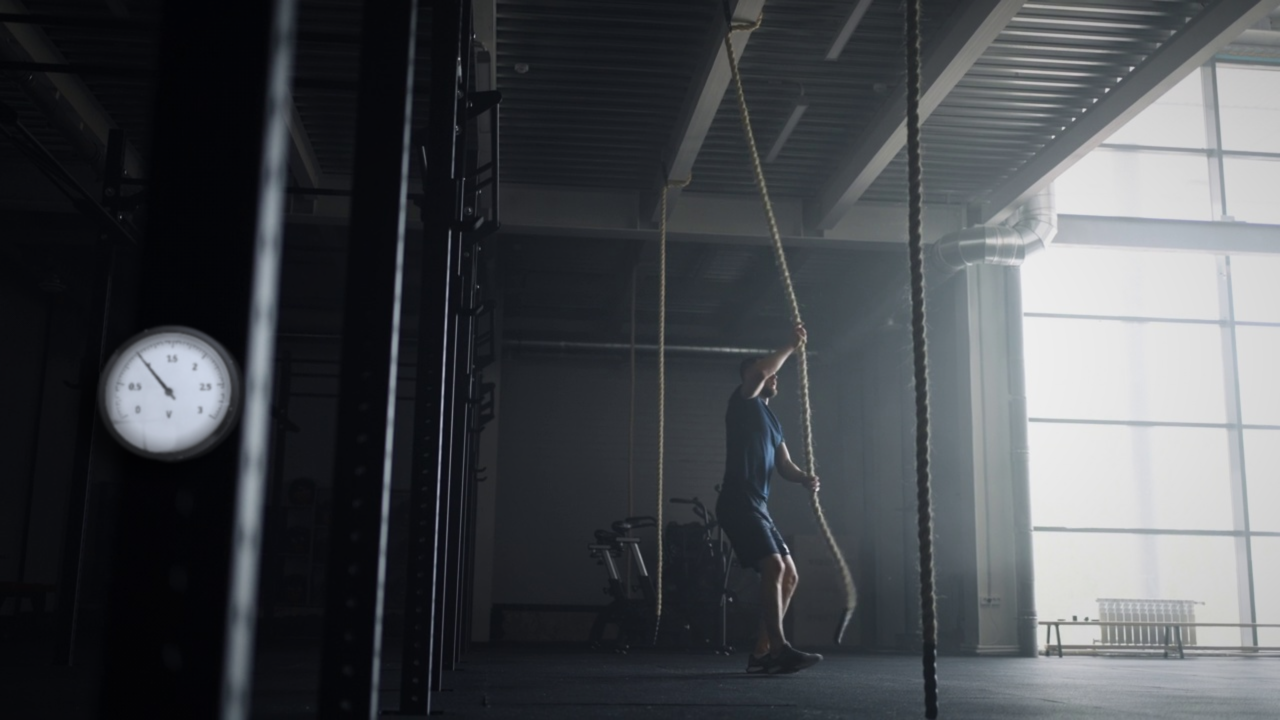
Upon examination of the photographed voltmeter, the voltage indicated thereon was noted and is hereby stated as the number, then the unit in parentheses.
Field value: 1 (V)
